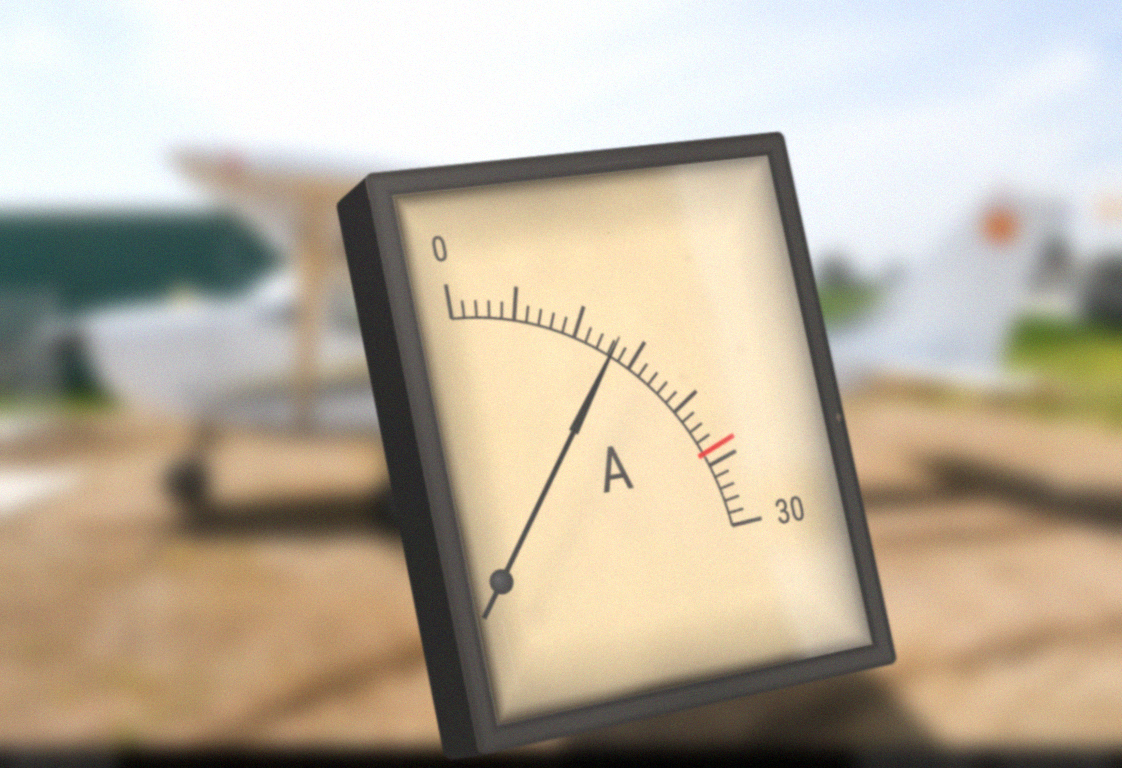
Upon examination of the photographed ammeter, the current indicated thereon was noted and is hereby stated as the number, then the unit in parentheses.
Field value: 13 (A)
